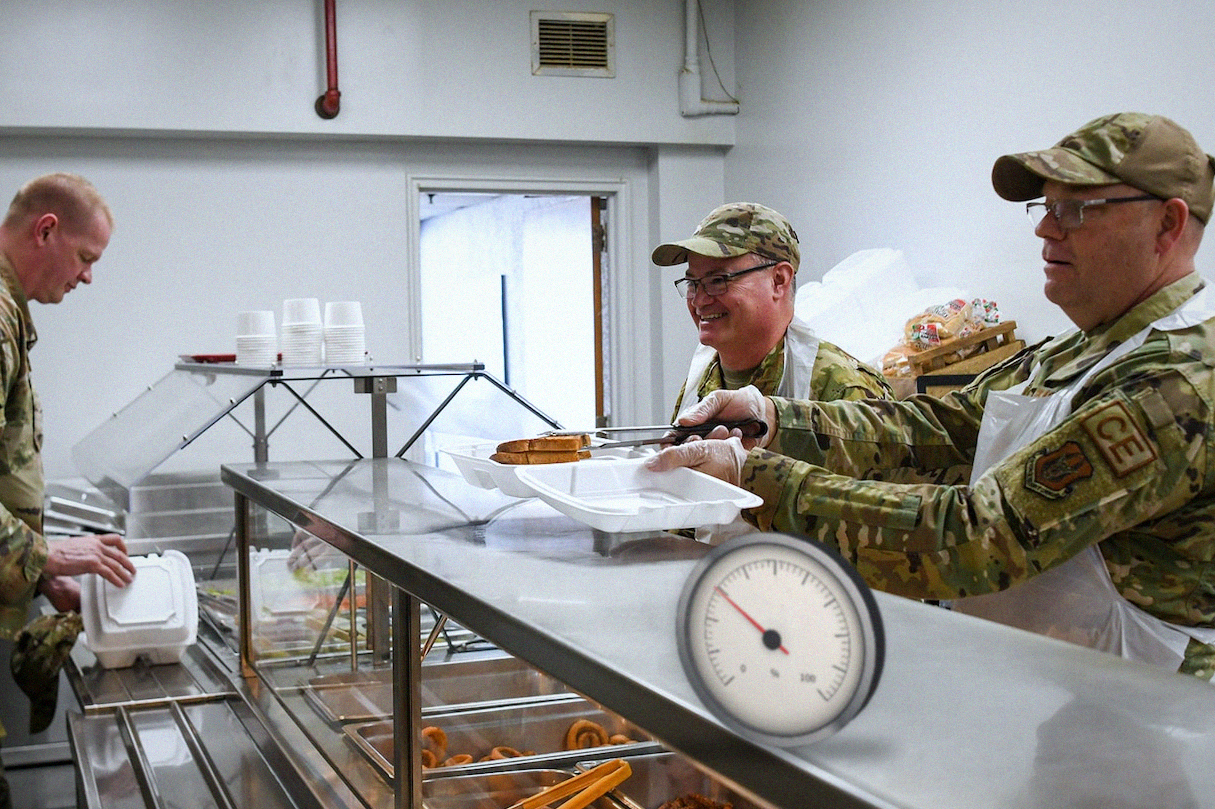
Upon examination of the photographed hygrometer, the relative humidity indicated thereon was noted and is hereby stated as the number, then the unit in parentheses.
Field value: 30 (%)
